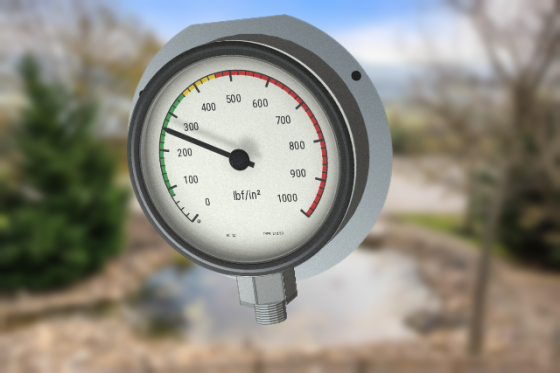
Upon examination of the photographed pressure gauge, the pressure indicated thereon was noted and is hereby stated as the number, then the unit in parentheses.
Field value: 260 (psi)
